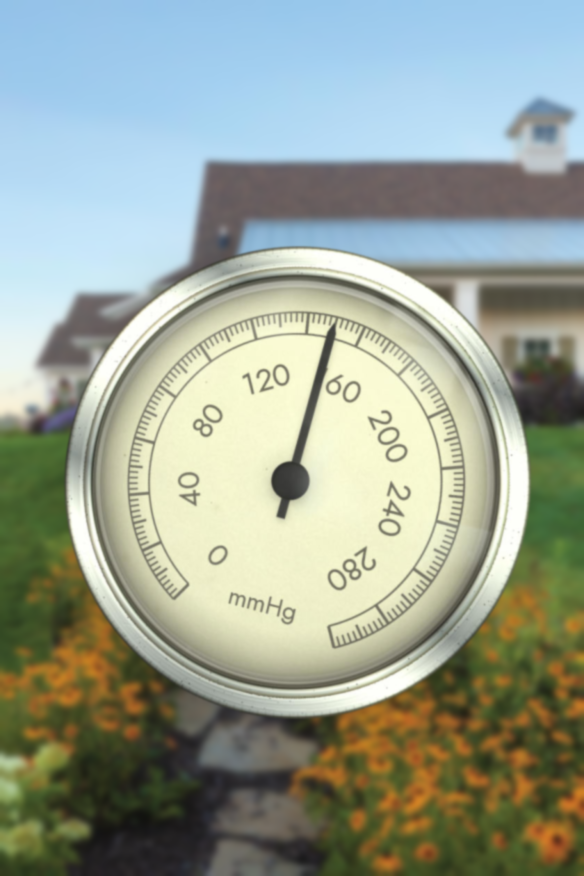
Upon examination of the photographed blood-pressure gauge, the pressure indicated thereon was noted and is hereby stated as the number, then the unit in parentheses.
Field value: 150 (mmHg)
